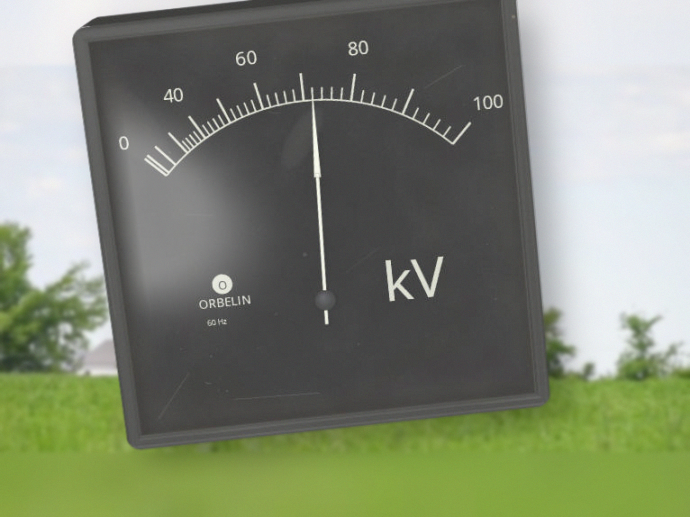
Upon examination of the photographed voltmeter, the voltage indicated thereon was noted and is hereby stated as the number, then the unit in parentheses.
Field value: 72 (kV)
